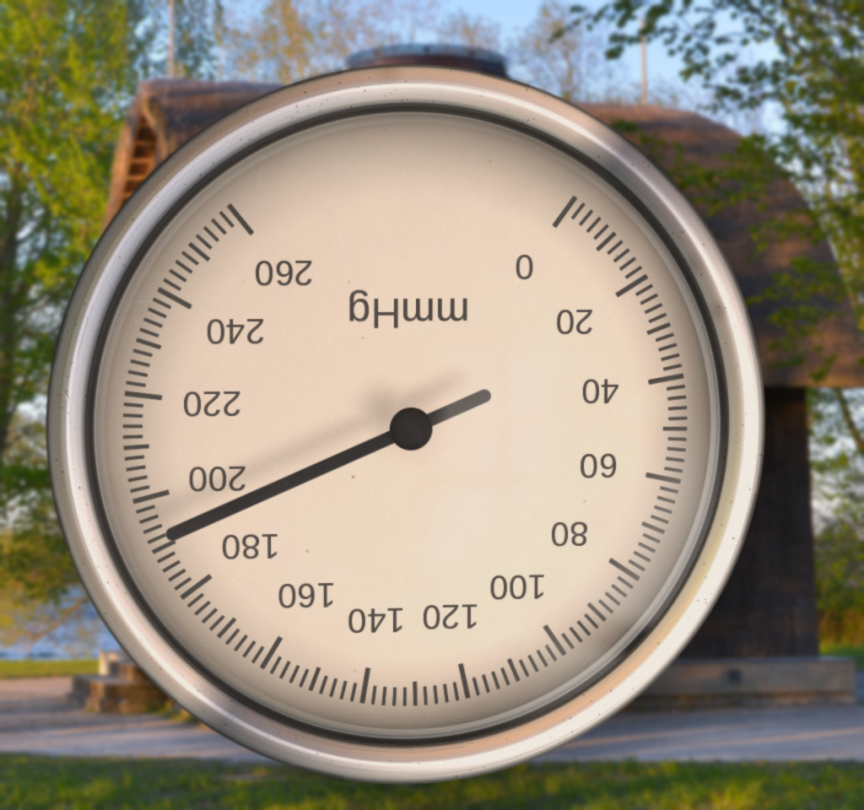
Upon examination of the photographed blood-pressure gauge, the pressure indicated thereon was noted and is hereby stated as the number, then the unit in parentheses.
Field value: 192 (mmHg)
